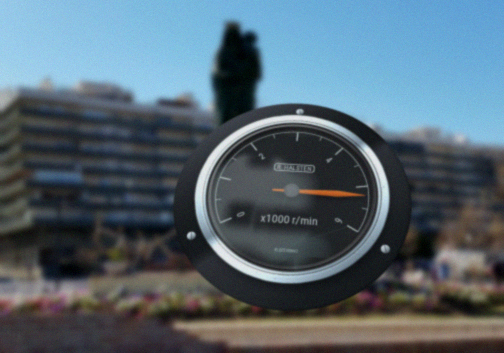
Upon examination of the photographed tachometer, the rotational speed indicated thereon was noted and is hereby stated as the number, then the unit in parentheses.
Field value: 5250 (rpm)
